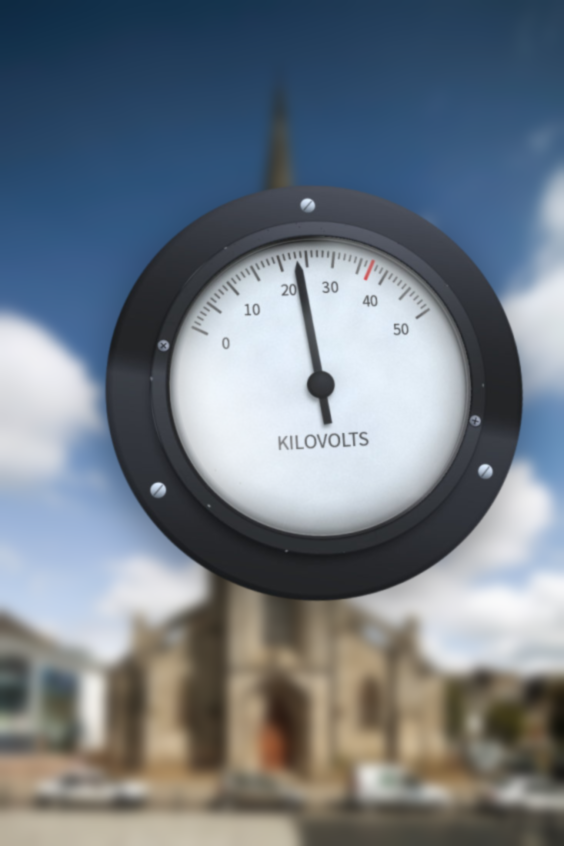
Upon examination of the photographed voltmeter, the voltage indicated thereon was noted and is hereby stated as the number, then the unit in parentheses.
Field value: 23 (kV)
